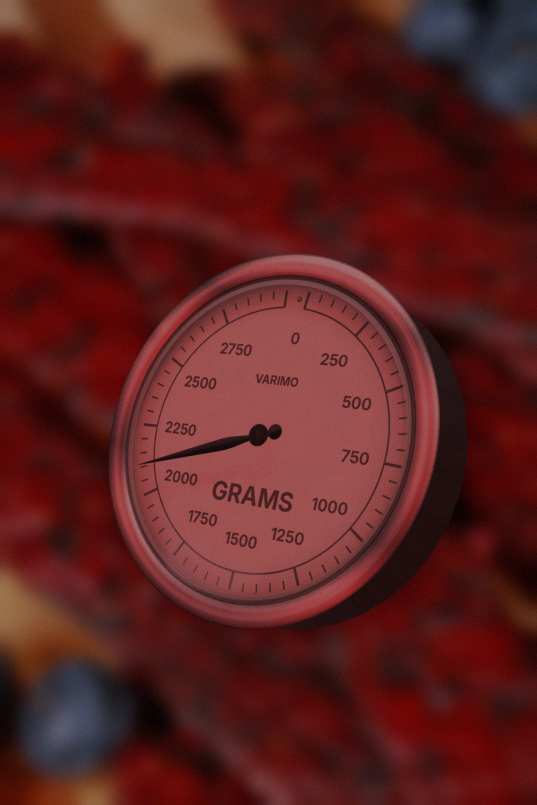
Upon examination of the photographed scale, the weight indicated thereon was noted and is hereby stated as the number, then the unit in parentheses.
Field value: 2100 (g)
